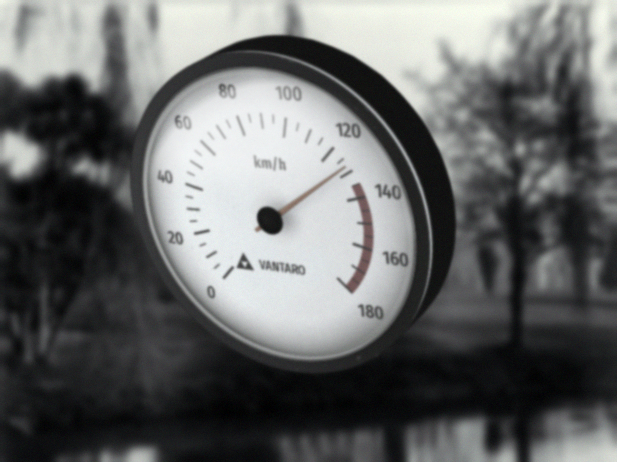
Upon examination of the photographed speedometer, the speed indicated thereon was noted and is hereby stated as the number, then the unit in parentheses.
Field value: 127.5 (km/h)
